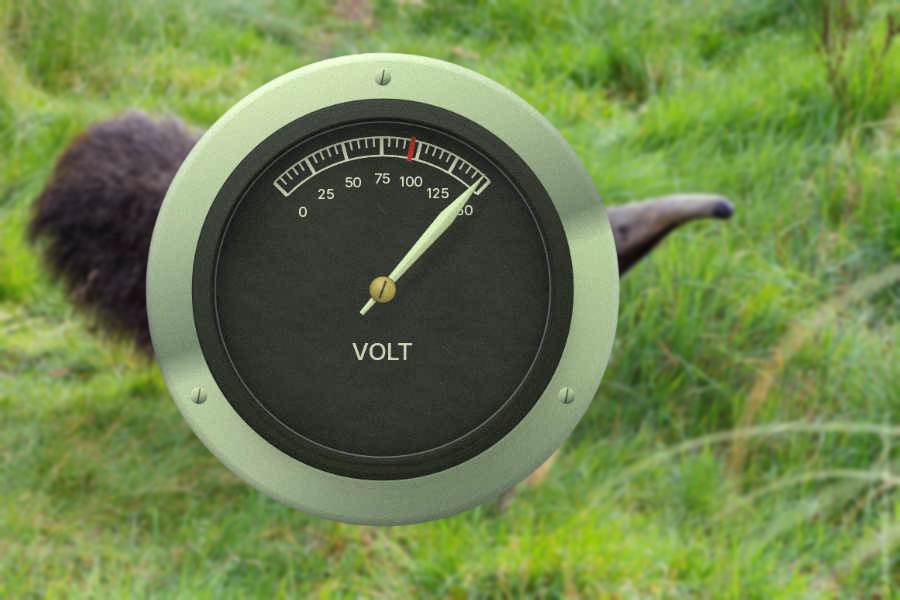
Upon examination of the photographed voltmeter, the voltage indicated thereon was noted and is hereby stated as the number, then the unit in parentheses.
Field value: 145 (V)
